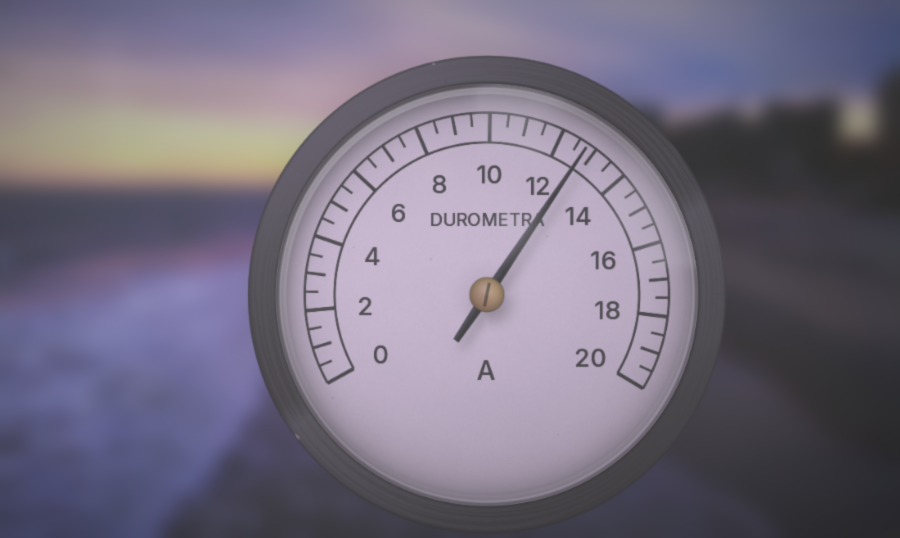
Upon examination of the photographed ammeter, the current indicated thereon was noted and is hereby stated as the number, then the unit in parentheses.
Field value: 12.75 (A)
